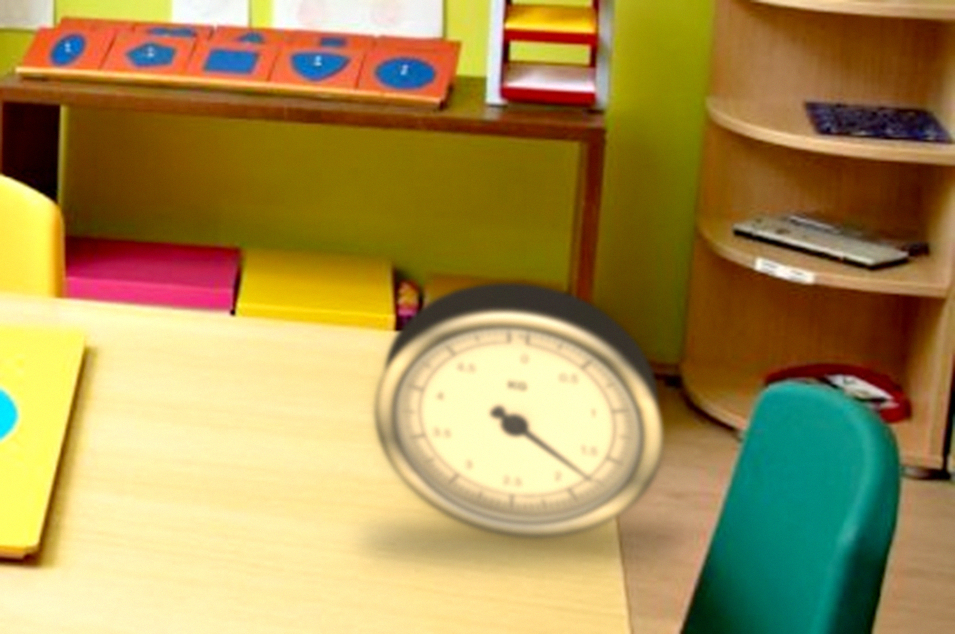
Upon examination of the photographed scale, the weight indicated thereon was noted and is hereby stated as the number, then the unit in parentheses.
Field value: 1.75 (kg)
